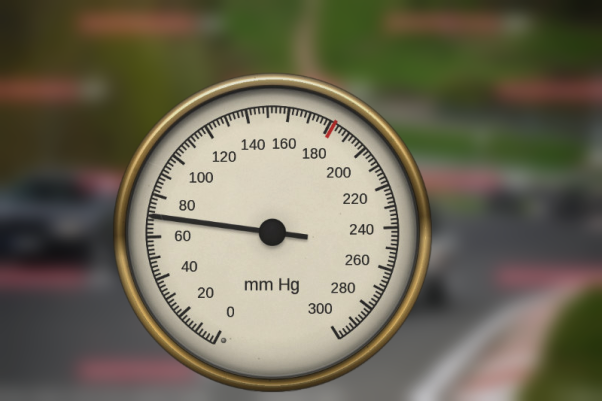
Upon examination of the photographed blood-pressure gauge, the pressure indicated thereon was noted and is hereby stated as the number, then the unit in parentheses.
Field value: 70 (mmHg)
